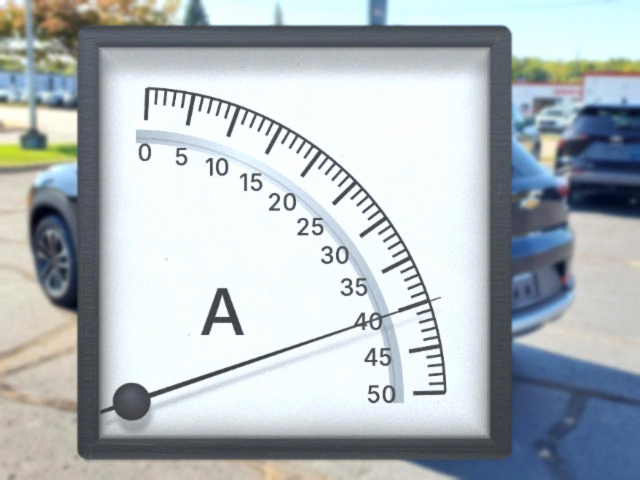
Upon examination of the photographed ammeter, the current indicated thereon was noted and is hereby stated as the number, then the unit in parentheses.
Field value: 40 (A)
